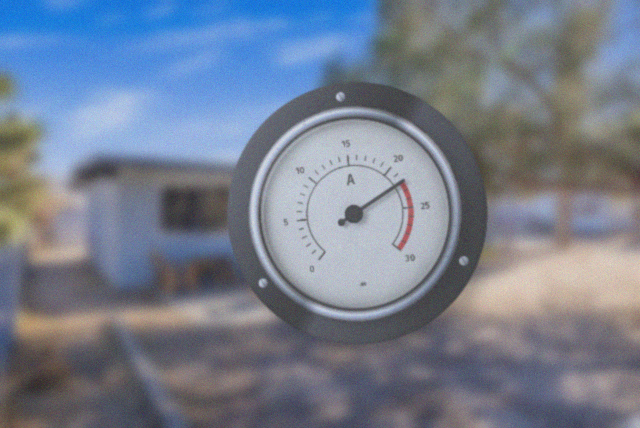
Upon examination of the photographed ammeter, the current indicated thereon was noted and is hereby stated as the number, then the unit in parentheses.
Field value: 22 (A)
